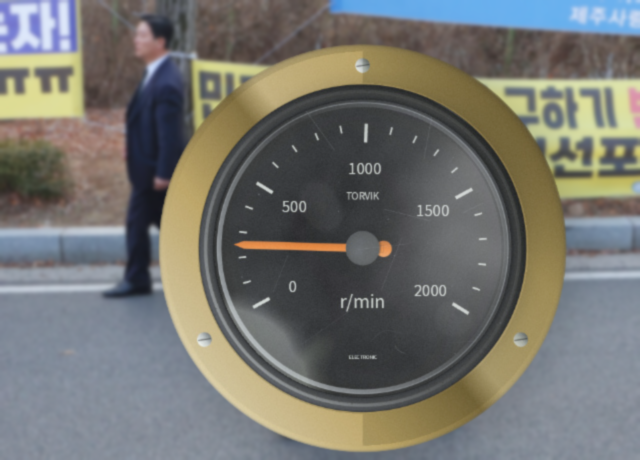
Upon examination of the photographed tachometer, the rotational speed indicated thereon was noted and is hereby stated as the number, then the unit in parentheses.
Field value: 250 (rpm)
